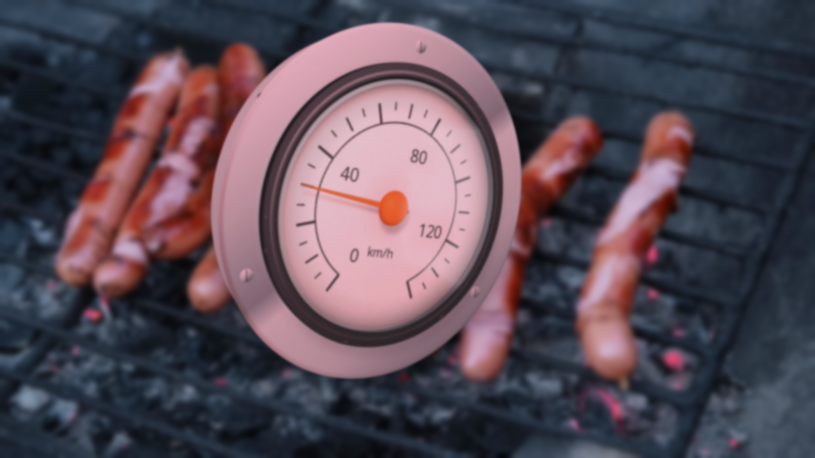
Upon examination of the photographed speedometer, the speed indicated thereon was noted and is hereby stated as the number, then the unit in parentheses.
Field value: 30 (km/h)
